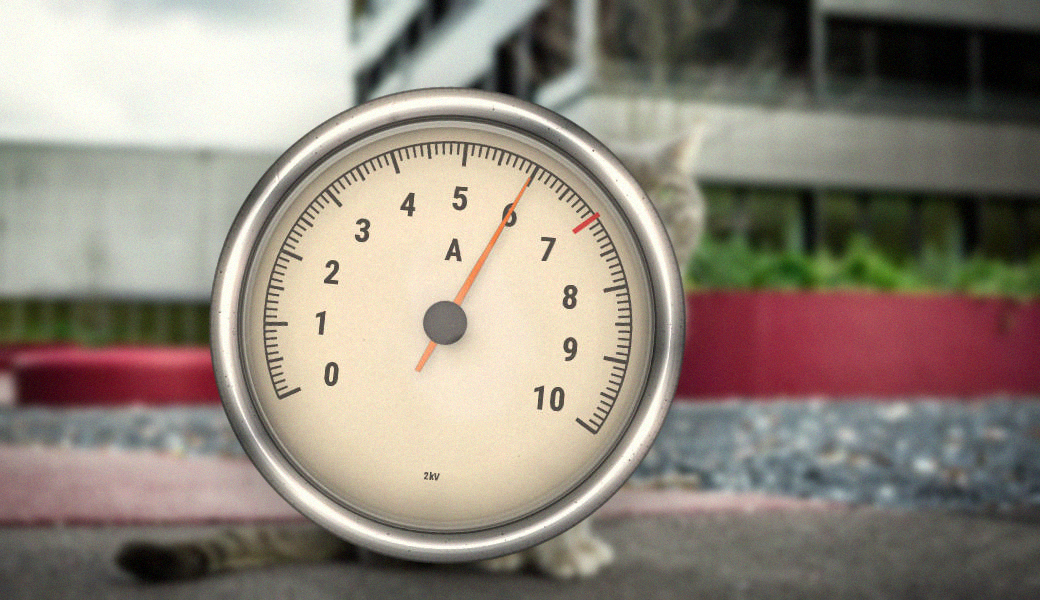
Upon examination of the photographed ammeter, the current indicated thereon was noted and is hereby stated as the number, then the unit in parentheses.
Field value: 6 (A)
